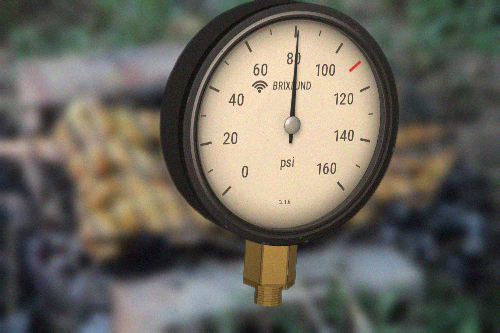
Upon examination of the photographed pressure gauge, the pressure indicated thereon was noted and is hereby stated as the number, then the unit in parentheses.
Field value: 80 (psi)
